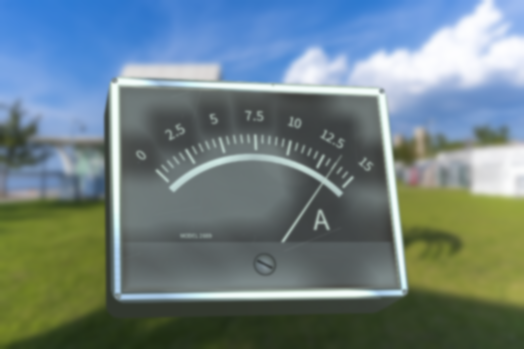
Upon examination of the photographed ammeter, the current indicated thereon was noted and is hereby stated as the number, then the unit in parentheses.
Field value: 13.5 (A)
